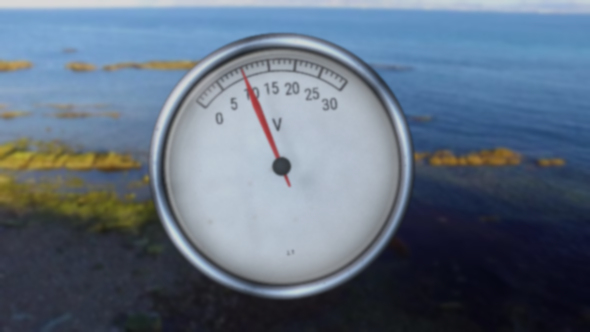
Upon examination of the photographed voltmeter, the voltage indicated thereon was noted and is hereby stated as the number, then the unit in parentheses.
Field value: 10 (V)
